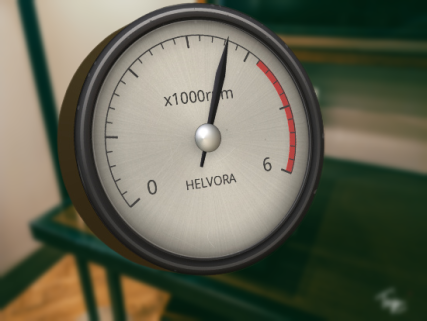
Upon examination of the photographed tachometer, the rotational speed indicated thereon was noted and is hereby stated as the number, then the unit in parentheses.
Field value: 3600 (rpm)
